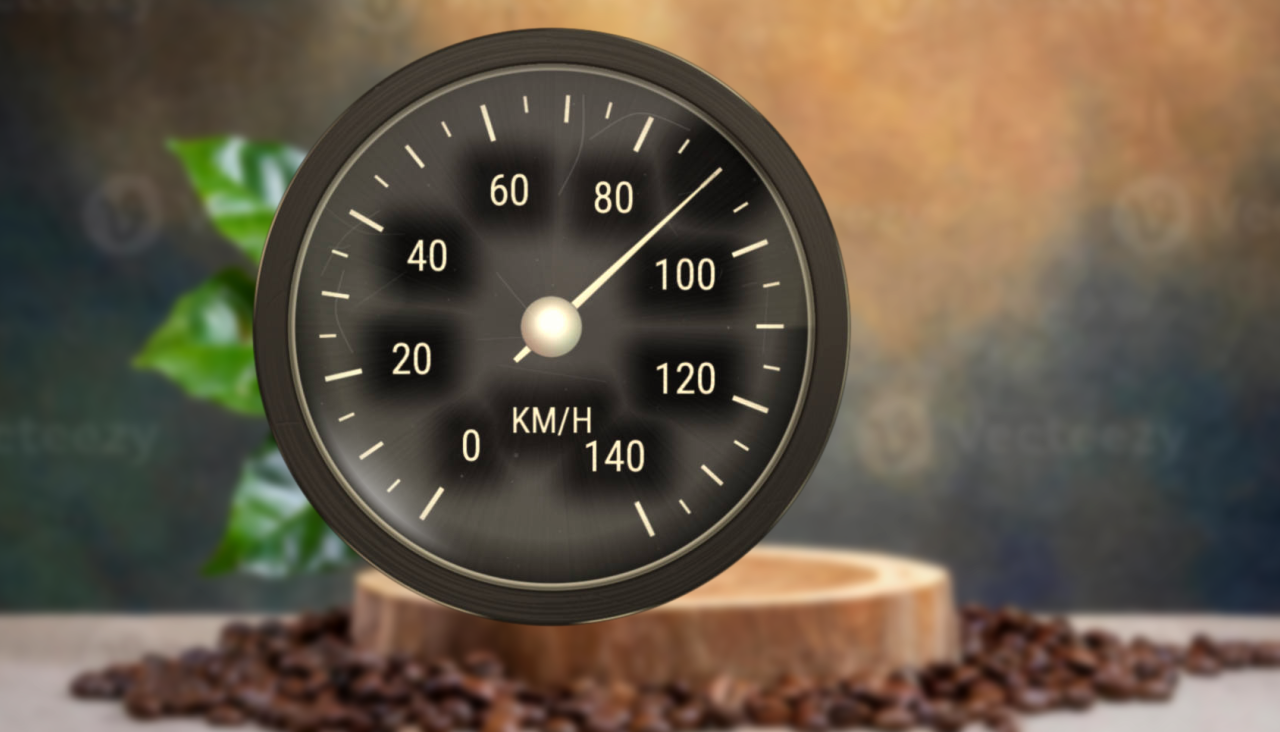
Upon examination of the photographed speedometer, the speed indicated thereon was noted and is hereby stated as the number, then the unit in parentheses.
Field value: 90 (km/h)
